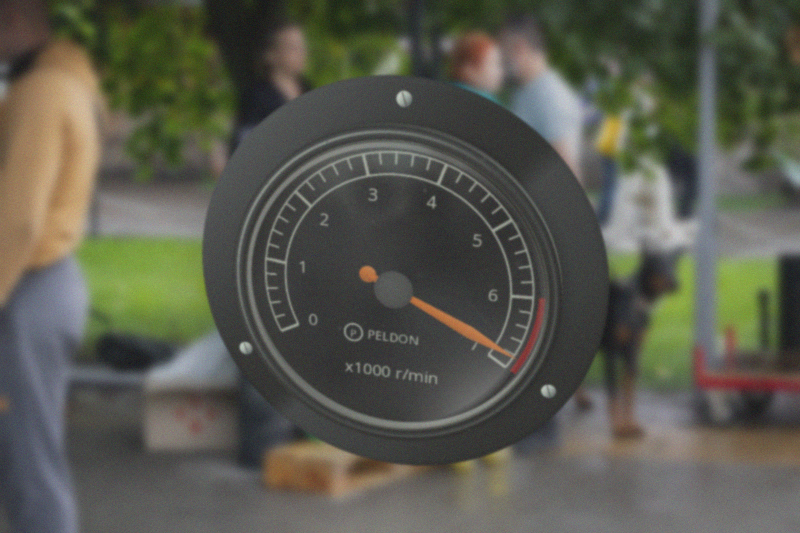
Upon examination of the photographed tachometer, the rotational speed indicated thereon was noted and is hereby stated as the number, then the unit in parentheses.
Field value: 6800 (rpm)
